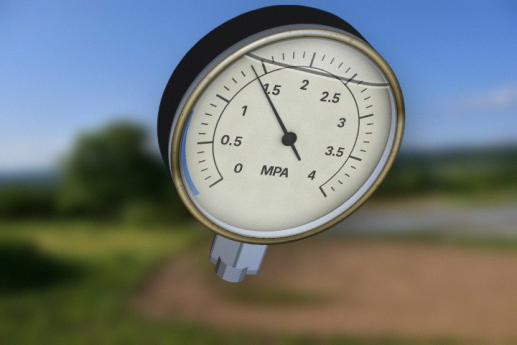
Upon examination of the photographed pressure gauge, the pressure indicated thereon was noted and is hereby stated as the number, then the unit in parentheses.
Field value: 1.4 (MPa)
